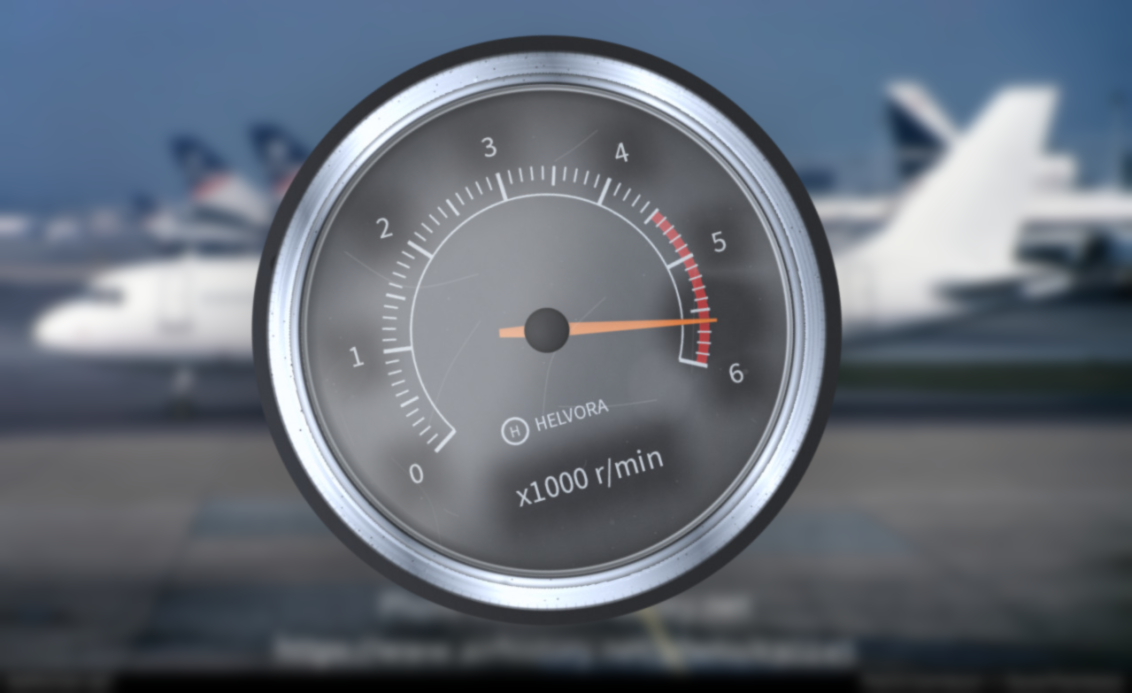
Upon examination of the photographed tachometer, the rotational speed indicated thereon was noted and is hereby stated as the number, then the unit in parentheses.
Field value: 5600 (rpm)
